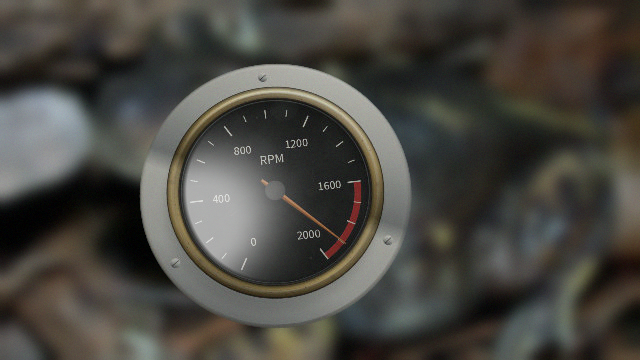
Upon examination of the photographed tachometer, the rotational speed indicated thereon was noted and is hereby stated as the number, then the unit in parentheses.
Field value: 1900 (rpm)
